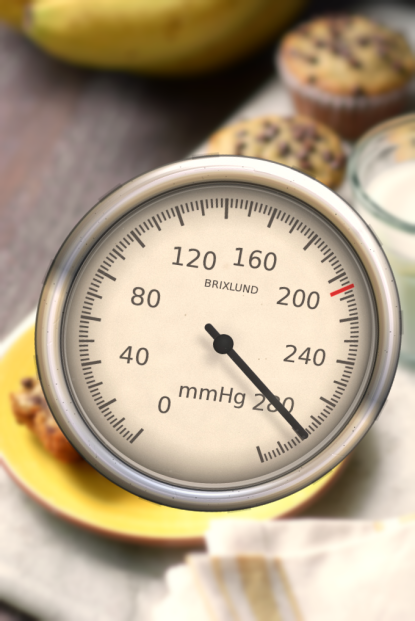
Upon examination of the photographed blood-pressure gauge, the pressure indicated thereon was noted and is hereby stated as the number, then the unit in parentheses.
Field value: 278 (mmHg)
